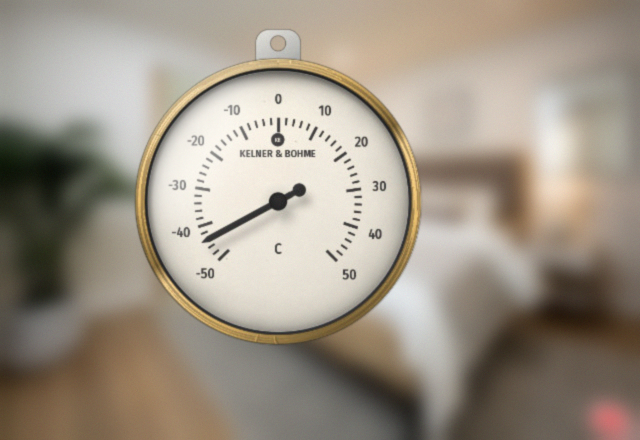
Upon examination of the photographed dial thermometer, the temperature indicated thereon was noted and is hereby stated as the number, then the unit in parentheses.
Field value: -44 (°C)
